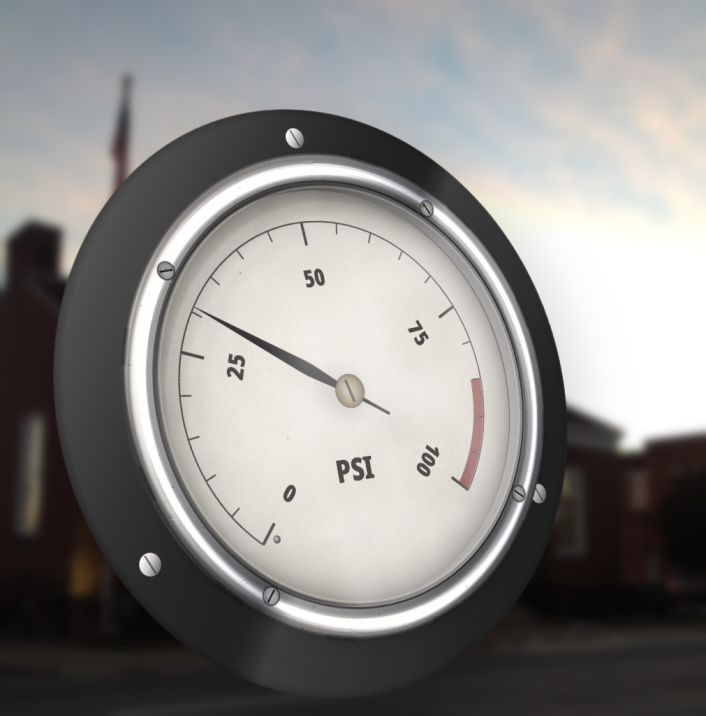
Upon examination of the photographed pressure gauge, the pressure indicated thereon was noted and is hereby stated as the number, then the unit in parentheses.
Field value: 30 (psi)
